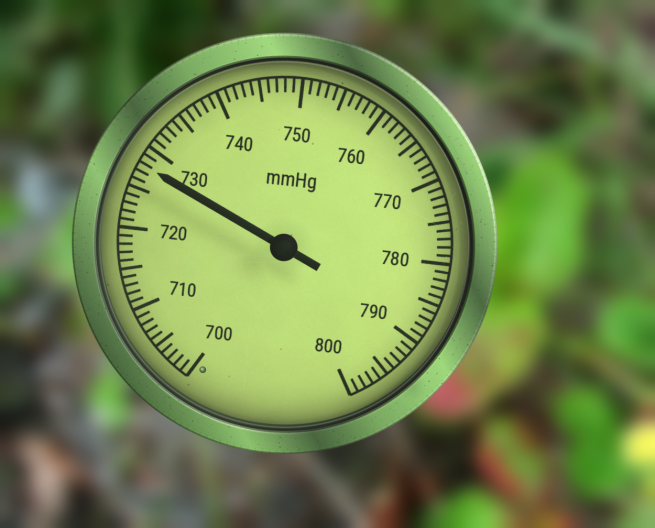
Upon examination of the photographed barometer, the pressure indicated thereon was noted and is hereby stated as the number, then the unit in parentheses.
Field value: 728 (mmHg)
